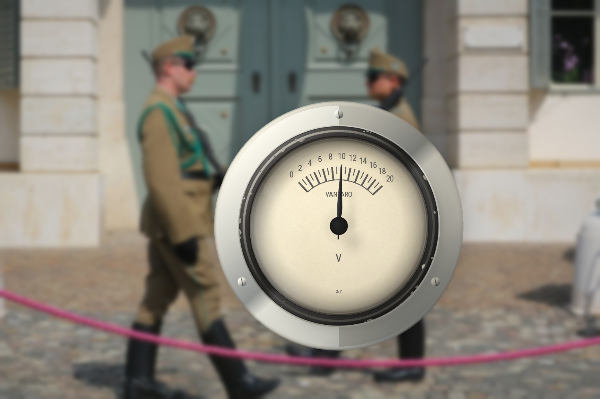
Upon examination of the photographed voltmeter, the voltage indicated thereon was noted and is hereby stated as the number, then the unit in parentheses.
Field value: 10 (V)
